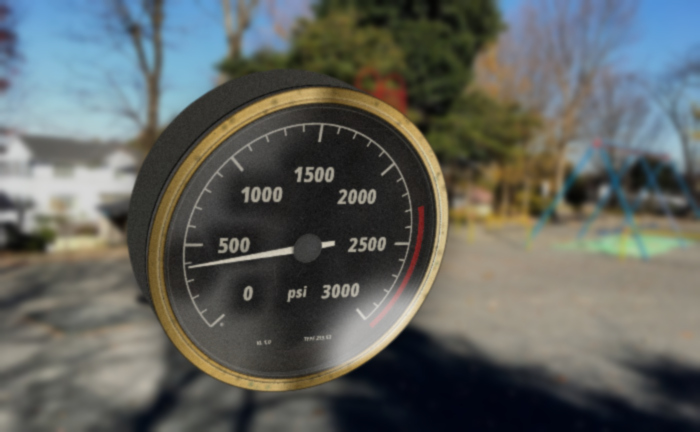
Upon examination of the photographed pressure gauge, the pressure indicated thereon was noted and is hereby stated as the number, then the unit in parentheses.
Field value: 400 (psi)
